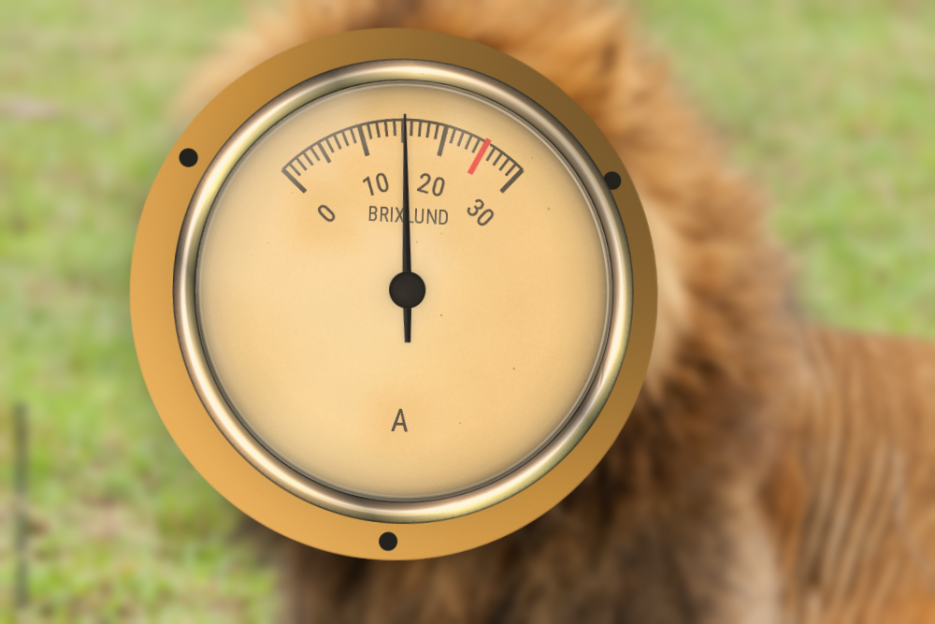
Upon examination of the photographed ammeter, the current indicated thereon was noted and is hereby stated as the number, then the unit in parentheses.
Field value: 15 (A)
